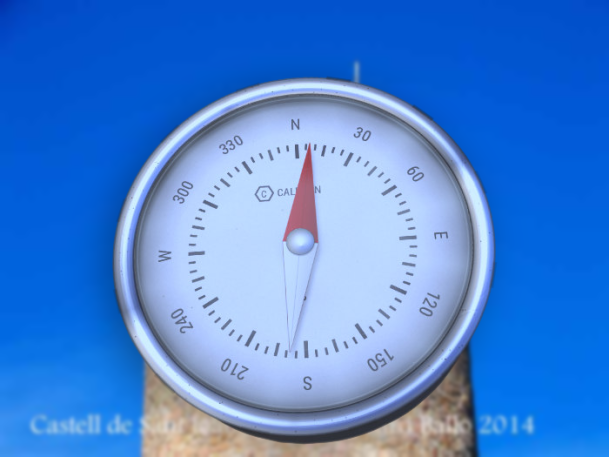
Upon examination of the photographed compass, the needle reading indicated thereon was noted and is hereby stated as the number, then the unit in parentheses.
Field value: 7.5 (°)
